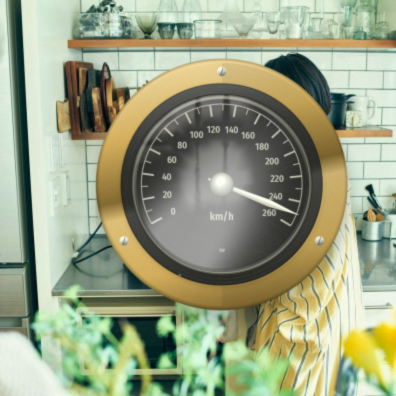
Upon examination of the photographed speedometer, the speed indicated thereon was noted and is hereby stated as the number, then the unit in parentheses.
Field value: 250 (km/h)
